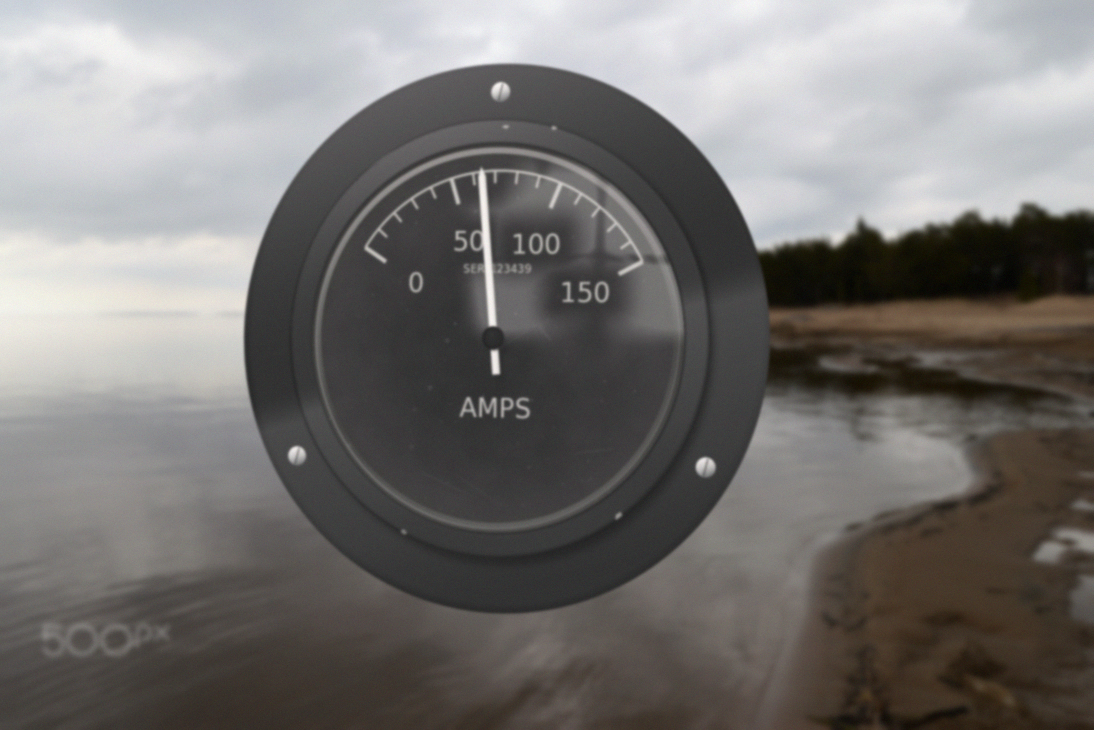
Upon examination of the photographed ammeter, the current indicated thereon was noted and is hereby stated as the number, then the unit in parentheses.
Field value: 65 (A)
